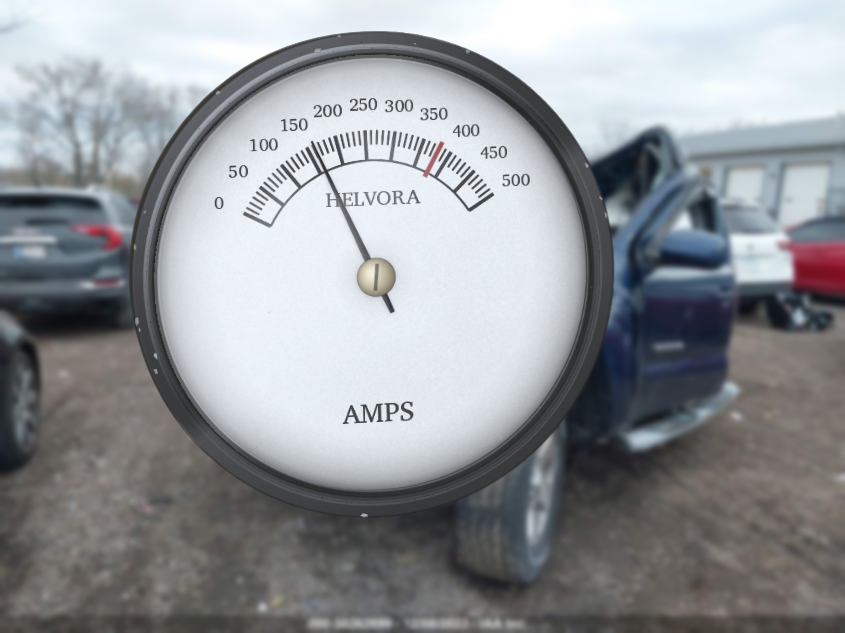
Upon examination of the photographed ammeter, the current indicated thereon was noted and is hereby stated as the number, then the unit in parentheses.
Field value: 160 (A)
